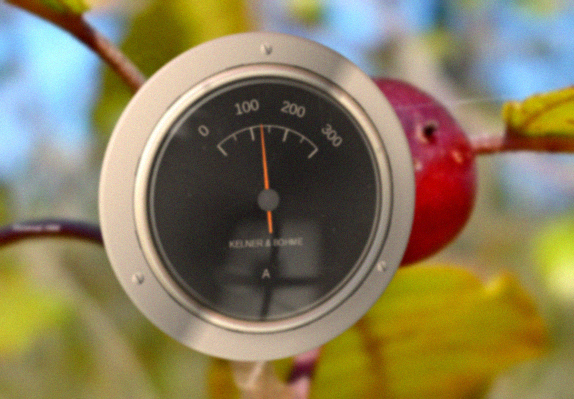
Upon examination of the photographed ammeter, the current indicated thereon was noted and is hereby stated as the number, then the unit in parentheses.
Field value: 125 (A)
